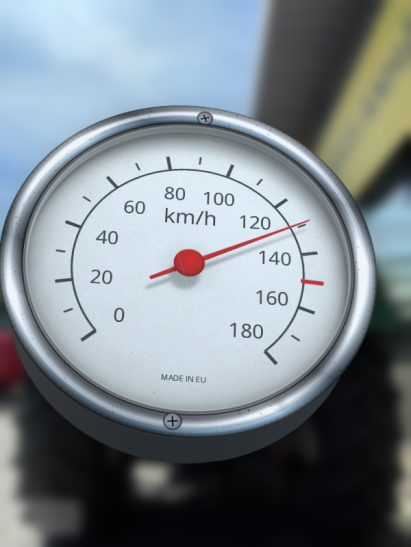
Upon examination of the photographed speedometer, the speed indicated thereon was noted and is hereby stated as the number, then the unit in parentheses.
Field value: 130 (km/h)
